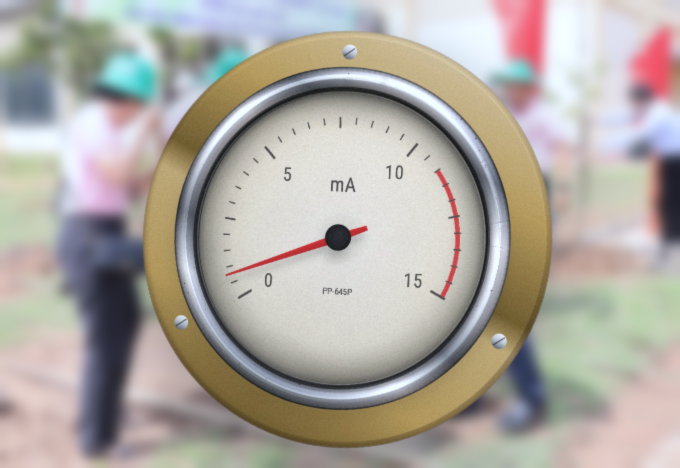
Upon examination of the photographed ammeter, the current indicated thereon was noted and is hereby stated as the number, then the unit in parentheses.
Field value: 0.75 (mA)
